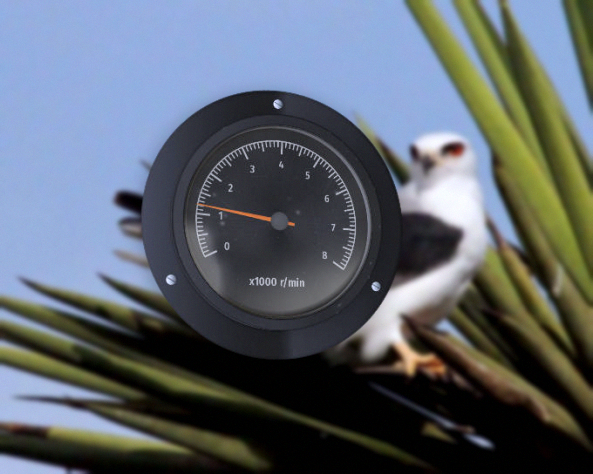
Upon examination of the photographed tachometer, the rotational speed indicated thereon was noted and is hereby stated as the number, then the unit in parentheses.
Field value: 1200 (rpm)
